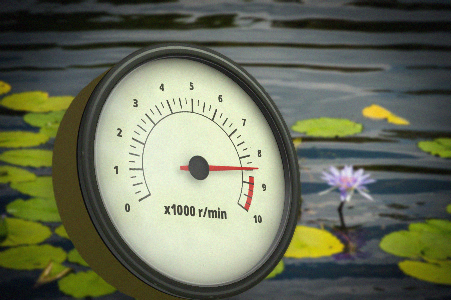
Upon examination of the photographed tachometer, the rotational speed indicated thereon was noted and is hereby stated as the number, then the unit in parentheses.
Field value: 8500 (rpm)
